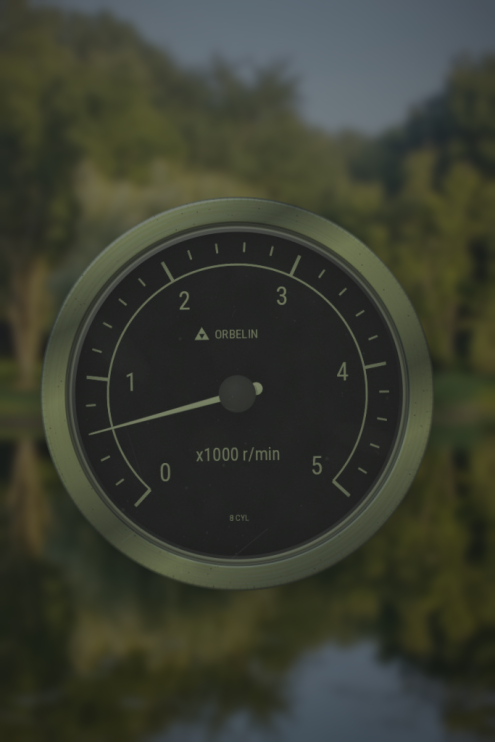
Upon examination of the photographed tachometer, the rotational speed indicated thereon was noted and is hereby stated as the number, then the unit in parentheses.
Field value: 600 (rpm)
